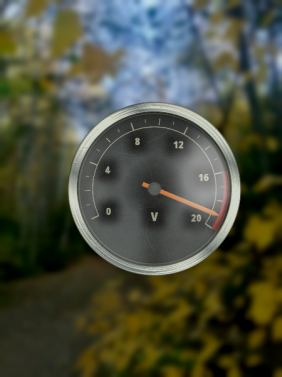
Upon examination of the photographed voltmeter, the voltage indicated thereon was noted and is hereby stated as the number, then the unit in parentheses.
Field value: 19 (V)
